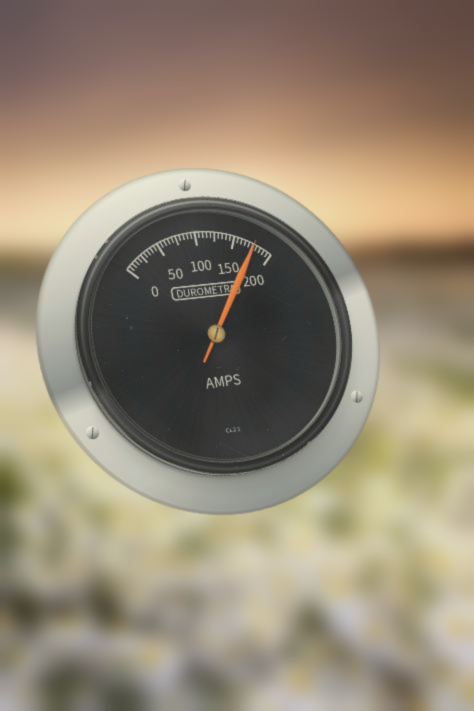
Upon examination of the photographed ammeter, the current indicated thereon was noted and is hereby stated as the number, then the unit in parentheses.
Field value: 175 (A)
